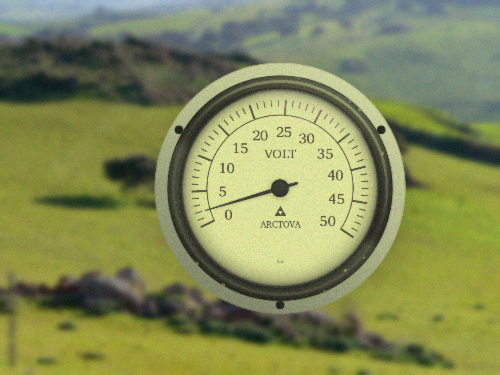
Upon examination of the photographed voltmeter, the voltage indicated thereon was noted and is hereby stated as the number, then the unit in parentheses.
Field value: 2 (V)
